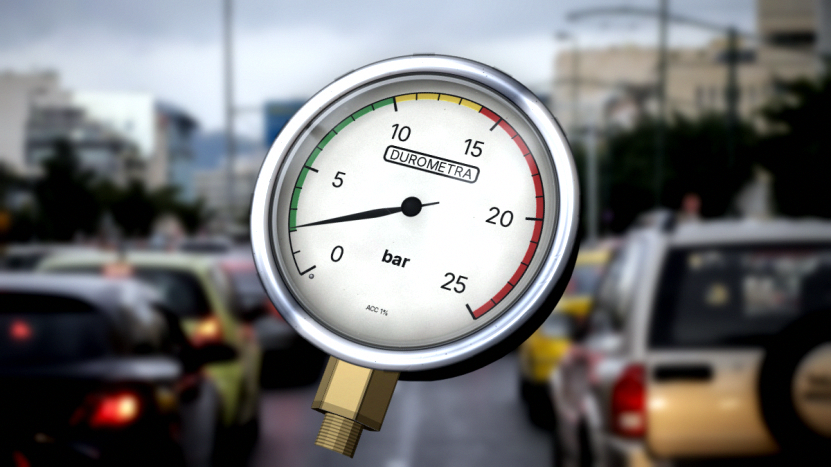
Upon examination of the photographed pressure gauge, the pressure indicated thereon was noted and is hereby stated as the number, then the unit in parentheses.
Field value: 2 (bar)
